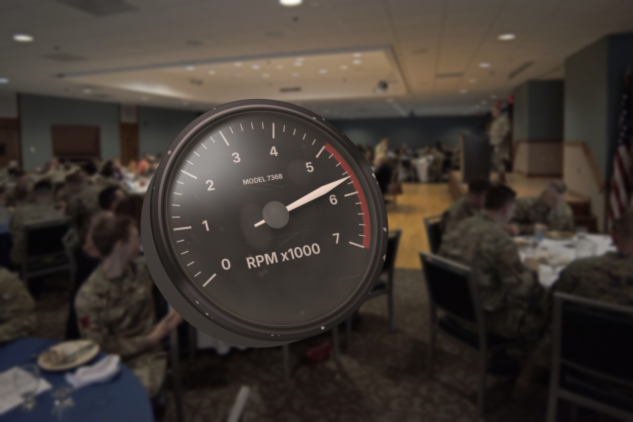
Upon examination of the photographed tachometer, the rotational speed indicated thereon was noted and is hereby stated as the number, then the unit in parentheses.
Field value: 5700 (rpm)
